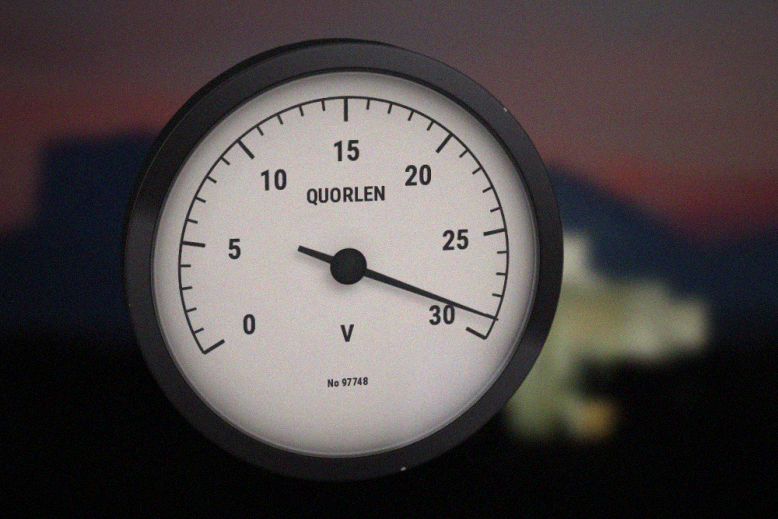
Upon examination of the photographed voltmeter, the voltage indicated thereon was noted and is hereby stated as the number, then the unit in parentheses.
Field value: 29 (V)
